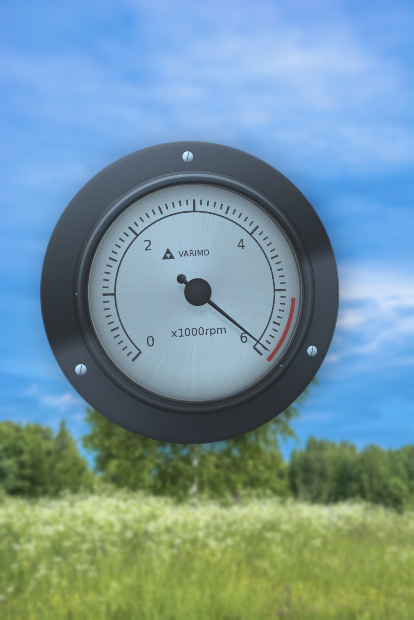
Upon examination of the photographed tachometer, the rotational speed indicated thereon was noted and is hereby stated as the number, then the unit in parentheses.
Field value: 5900 (rpm)
